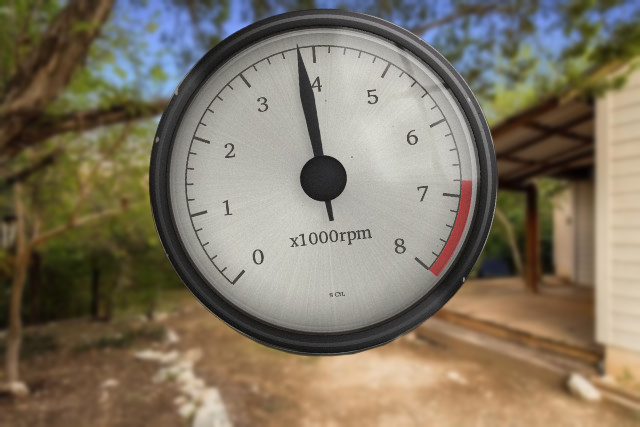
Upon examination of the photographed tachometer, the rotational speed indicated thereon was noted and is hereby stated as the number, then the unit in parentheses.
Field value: 3800 (rpm)
